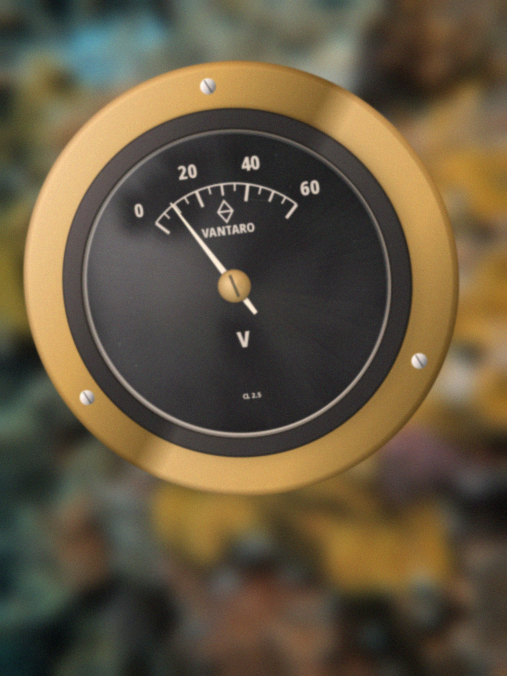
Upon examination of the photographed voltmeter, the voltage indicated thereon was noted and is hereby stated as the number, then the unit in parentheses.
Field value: 10 (V)
